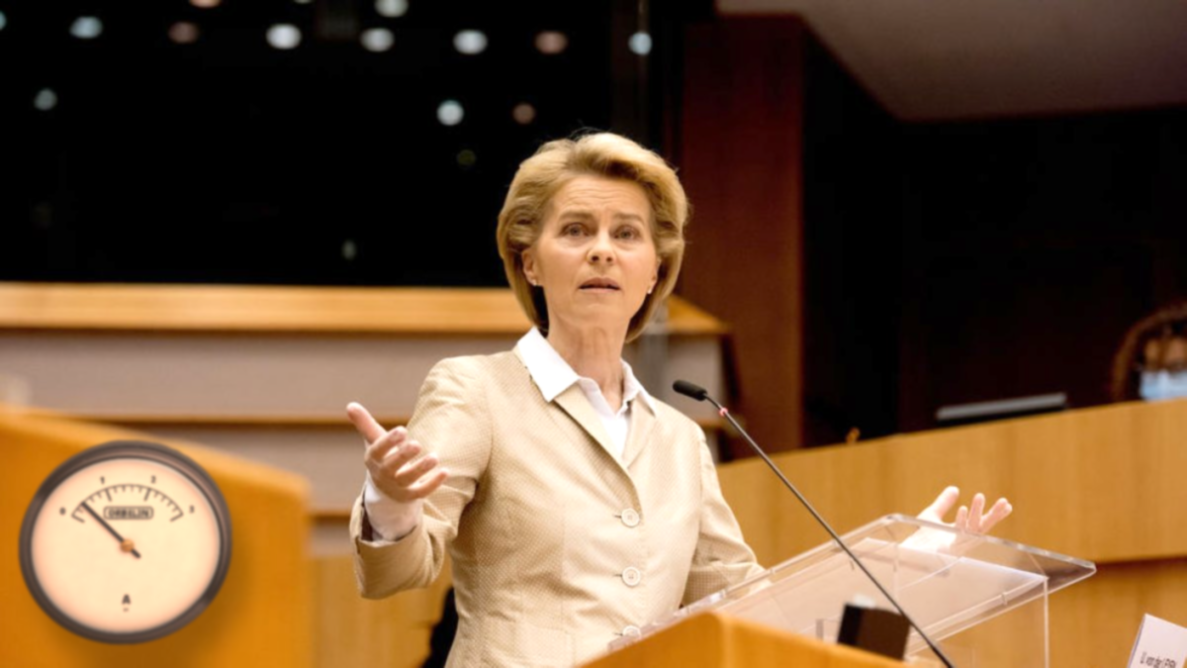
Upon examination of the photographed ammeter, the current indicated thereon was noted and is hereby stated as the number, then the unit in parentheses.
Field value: 0.4 (A)
